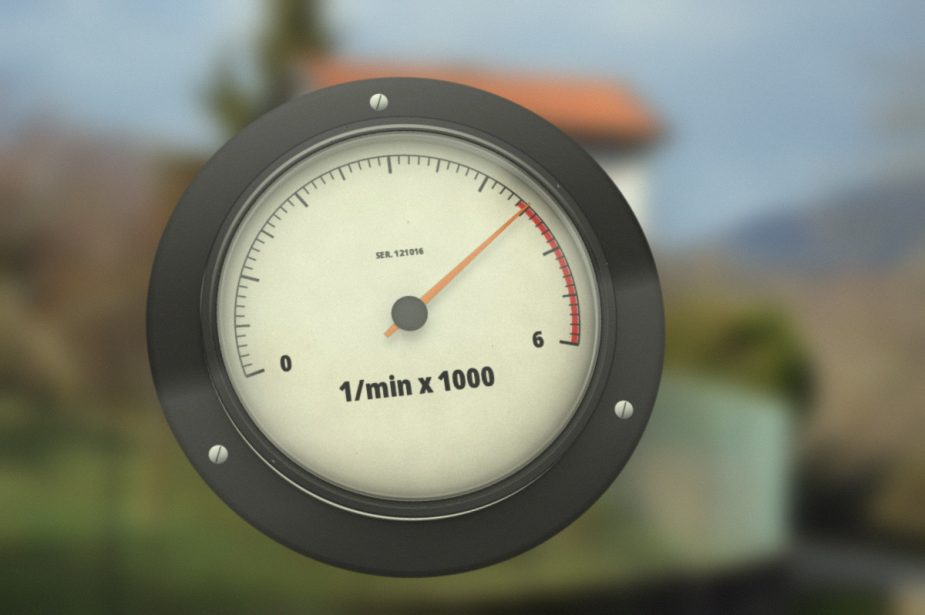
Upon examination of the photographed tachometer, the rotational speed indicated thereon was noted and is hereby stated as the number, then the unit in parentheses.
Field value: 4500 (rpm)
